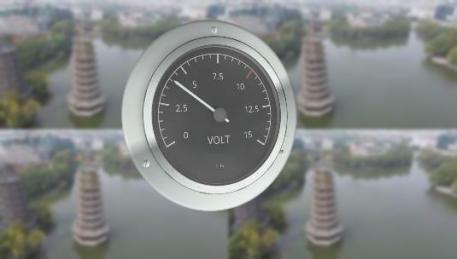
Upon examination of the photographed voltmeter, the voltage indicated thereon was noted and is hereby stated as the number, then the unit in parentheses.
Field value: 4 (V)
